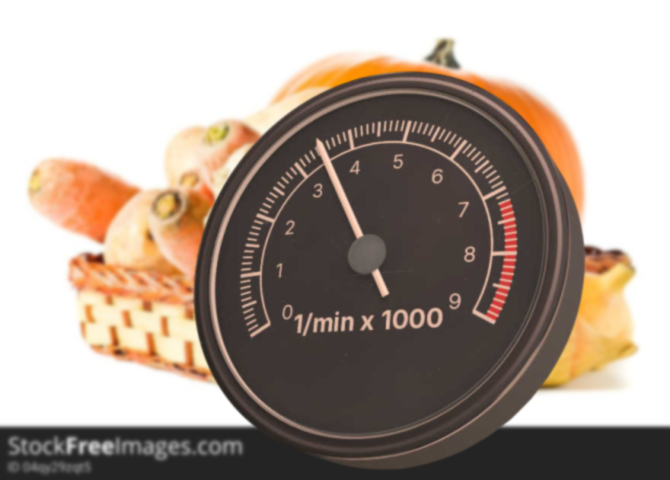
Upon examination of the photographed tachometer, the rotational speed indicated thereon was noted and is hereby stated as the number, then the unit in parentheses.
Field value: 3500 (rpm)
